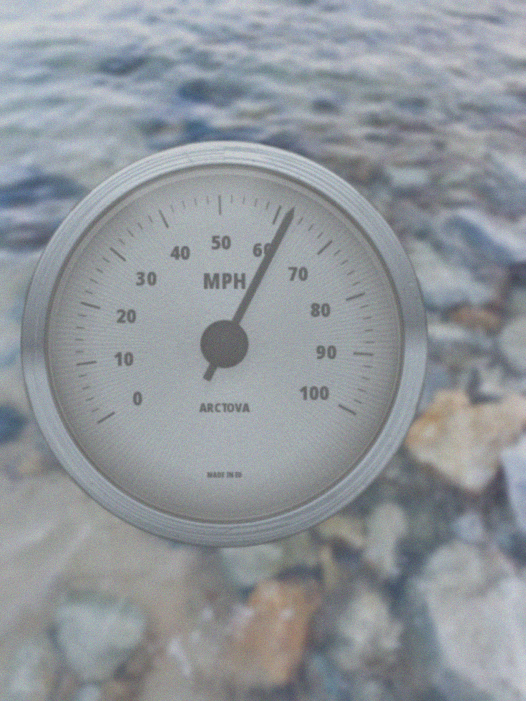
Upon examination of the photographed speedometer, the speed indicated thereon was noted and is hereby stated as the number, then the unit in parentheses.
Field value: 62 (mph)
